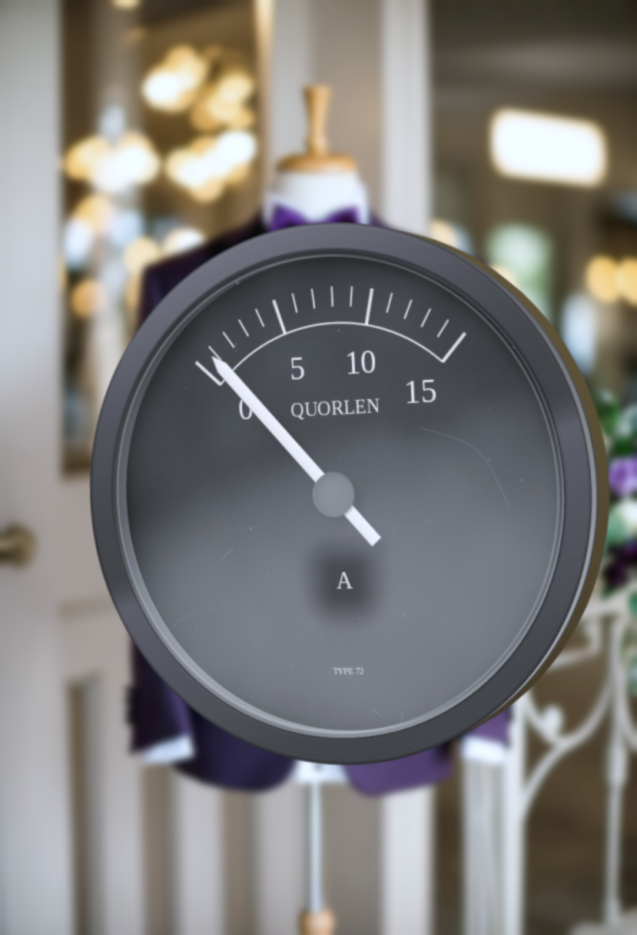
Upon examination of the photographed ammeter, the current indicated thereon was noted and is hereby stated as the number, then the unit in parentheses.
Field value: 1 (A)
